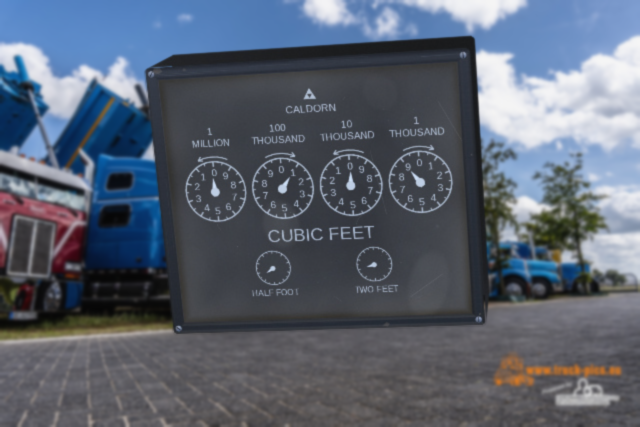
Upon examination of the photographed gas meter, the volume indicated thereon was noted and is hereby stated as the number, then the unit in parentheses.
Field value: 9900 (ft³)
